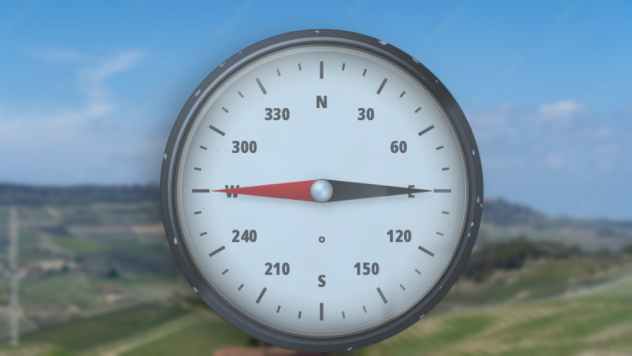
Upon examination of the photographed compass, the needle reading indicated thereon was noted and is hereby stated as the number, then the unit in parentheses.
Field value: 270 (°)
